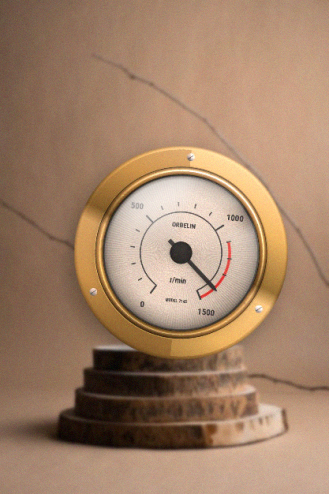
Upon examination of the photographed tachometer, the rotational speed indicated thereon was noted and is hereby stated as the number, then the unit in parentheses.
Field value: 1400 (rpm)
